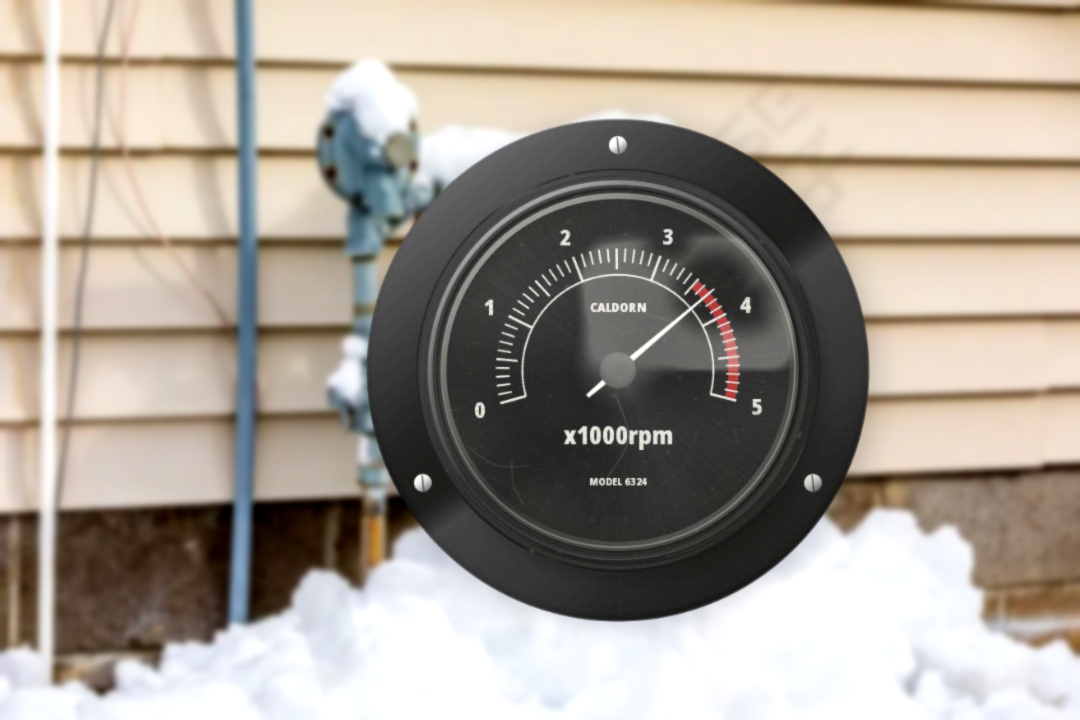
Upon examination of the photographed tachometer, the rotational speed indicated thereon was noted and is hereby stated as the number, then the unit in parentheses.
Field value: 3700 (rpm)
